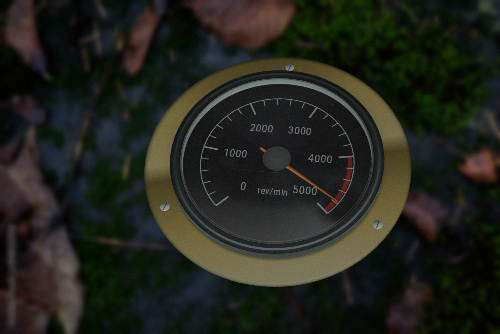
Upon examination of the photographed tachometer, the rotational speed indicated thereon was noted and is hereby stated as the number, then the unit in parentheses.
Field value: 4800 (rpm)
